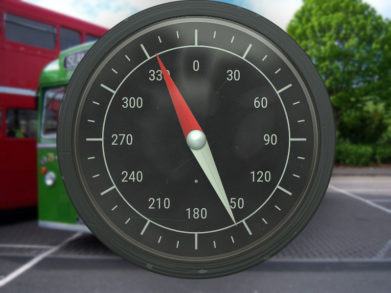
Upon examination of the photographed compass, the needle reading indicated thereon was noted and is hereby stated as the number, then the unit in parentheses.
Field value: 335 (°)
